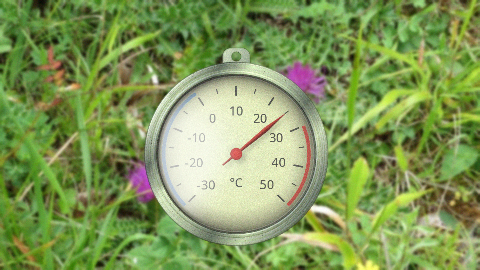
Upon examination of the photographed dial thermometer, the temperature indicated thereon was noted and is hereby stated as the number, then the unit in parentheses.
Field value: 25 (°C)
